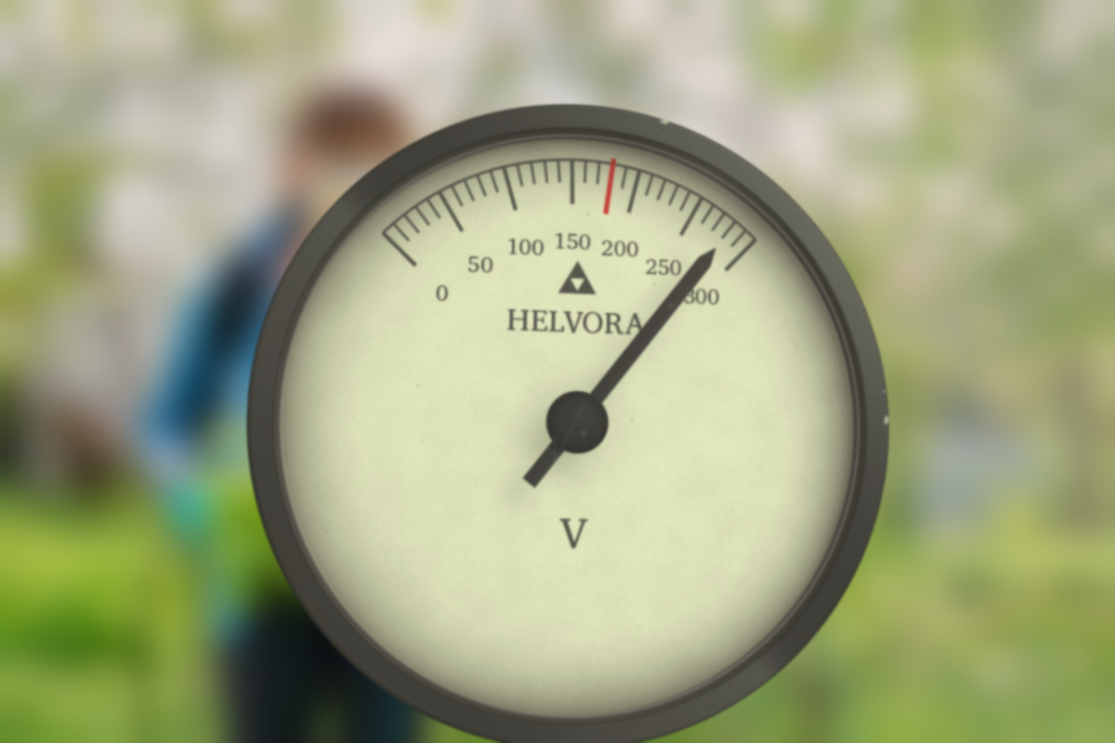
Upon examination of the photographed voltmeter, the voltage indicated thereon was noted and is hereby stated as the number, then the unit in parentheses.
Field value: 280 (V)
